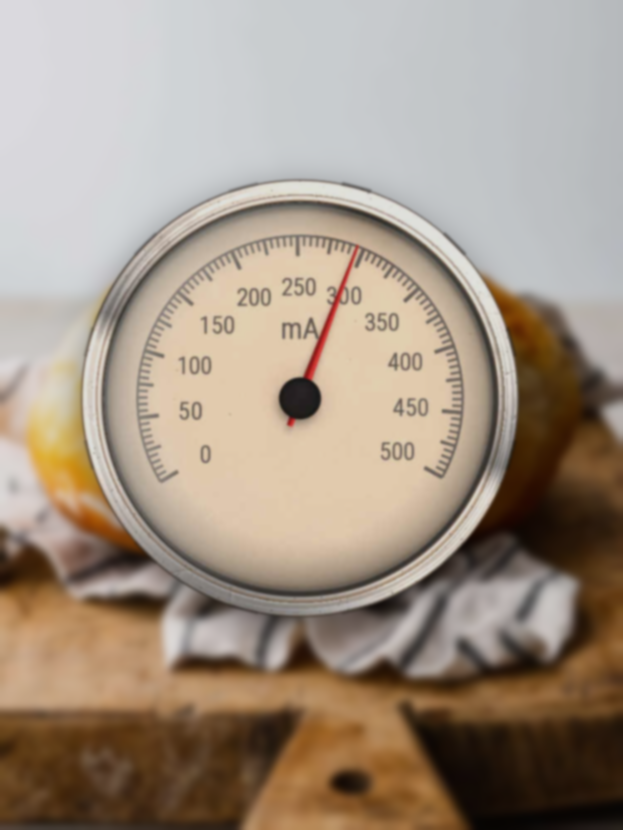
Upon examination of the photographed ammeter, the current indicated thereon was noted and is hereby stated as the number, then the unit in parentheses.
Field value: 295 (mA)
